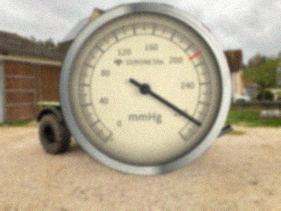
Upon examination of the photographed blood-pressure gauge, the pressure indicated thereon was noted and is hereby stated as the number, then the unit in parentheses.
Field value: 280 (mmHg)
